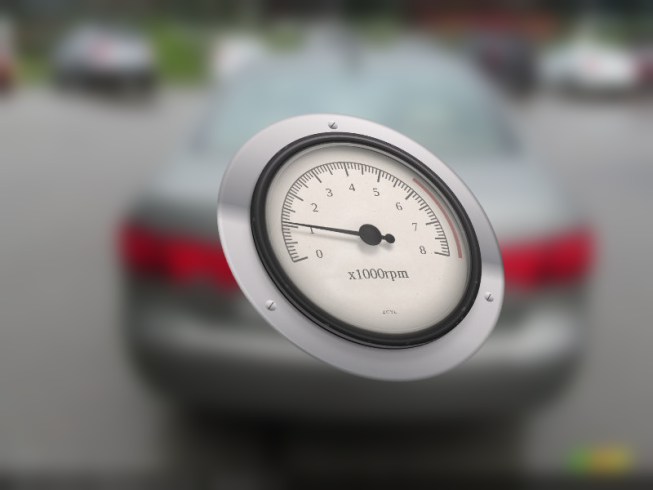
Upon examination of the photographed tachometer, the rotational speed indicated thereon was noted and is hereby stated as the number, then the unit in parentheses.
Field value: 1000 (rpm)
